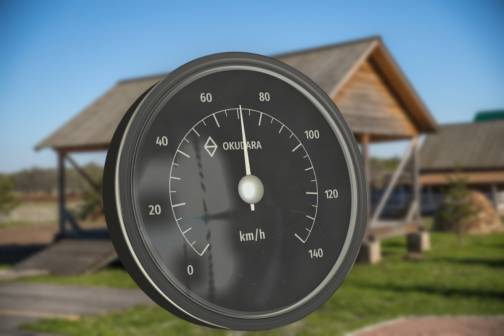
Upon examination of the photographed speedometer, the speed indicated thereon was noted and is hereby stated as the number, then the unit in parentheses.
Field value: 70 (km/h)
